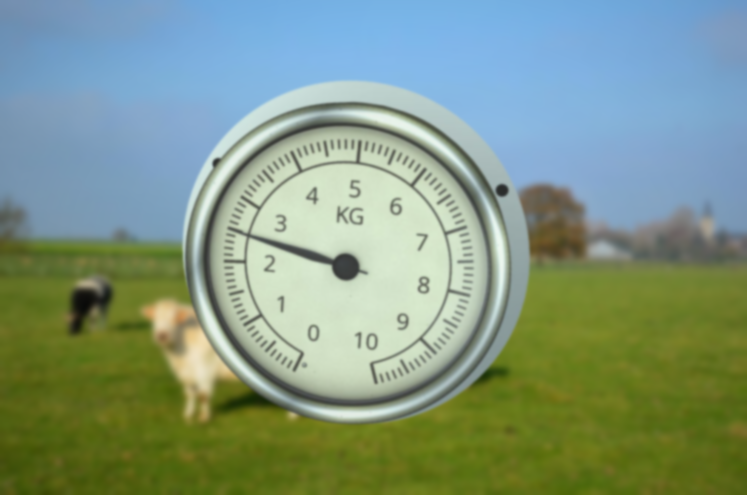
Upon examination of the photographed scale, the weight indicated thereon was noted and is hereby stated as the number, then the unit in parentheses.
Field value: 2.5 (kg)
